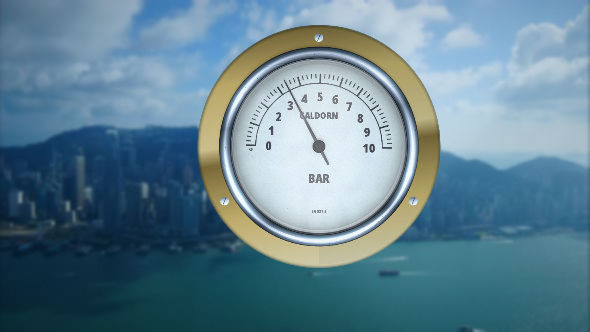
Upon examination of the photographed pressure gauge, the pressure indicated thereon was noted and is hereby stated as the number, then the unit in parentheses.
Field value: 3.4 (bar)
